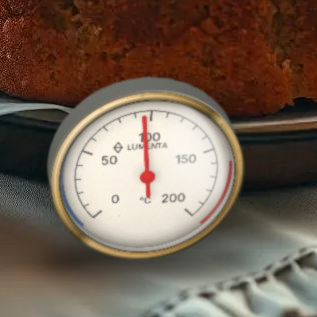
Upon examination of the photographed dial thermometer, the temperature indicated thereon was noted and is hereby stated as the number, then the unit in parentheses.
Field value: 95 (°C)
